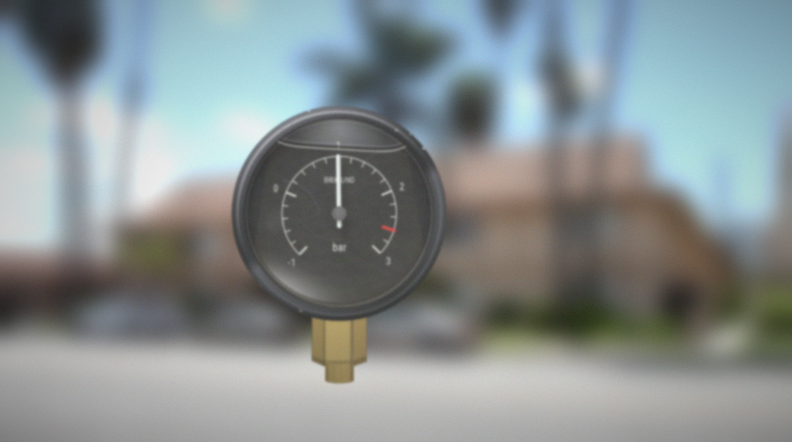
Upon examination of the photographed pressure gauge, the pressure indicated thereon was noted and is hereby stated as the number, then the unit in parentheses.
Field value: 1 (bar)
